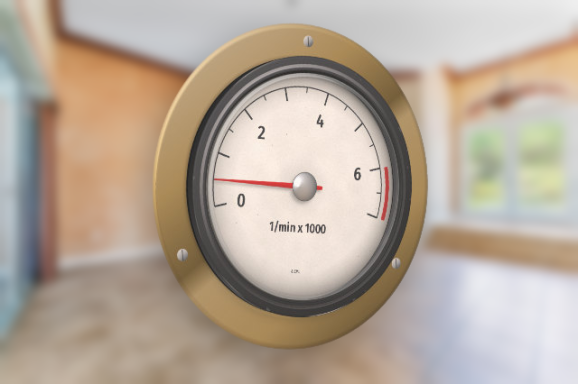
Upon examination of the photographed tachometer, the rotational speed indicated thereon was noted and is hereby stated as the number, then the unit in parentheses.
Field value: 500 (rpm)
